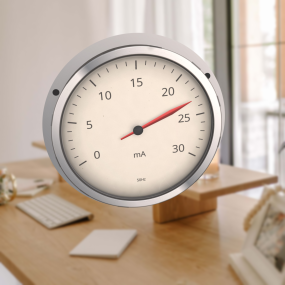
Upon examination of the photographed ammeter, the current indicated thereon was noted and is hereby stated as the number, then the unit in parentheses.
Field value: 23 (mA)
